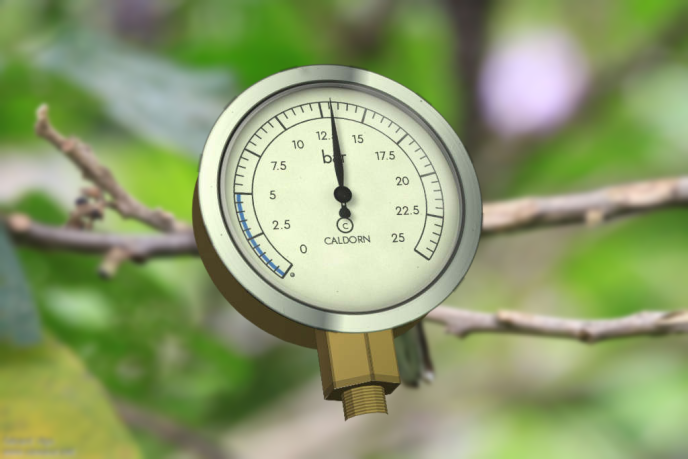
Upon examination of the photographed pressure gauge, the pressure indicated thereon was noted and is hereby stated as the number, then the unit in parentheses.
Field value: 13 (bar)
